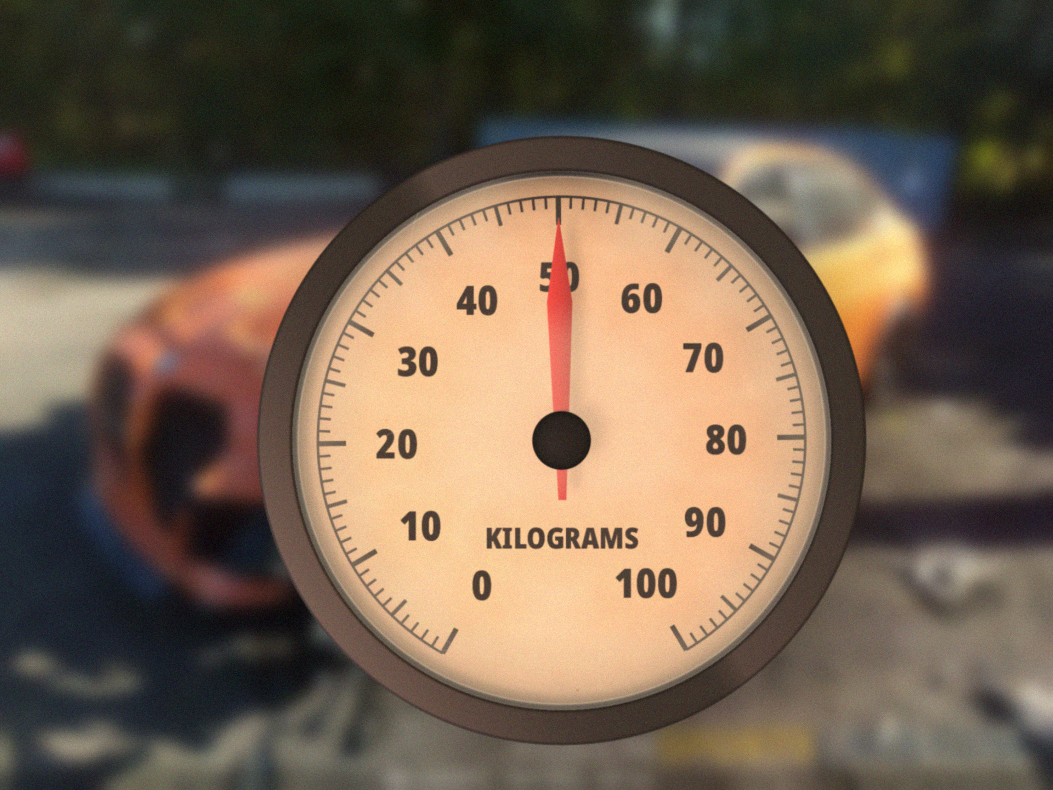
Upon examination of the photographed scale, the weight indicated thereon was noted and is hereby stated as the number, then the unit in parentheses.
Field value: 50 (kg)
